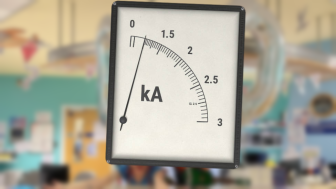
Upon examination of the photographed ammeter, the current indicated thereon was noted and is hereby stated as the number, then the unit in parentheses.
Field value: 1 (kA)
